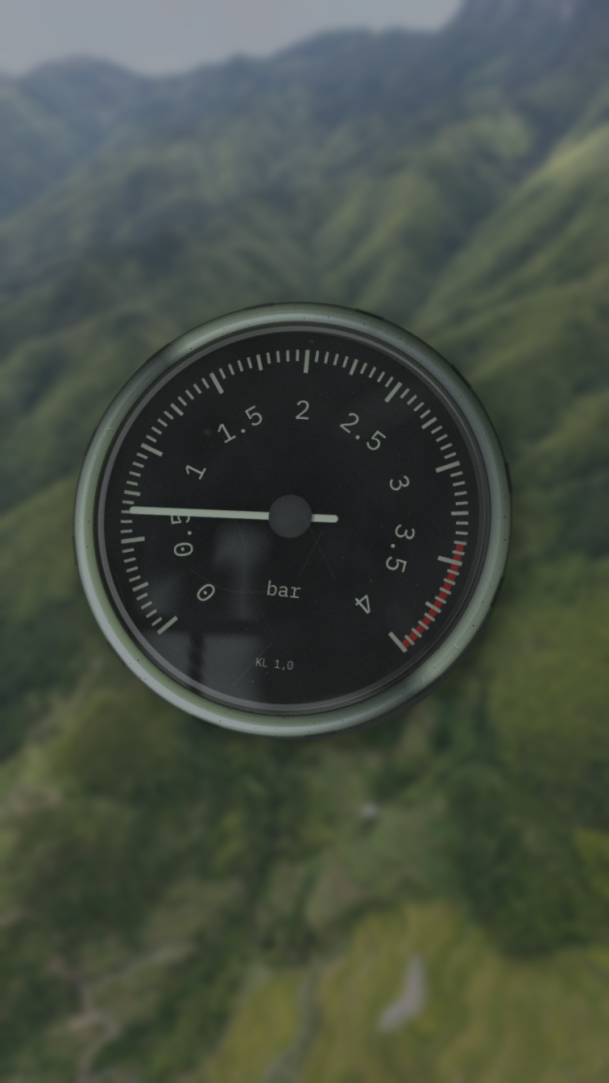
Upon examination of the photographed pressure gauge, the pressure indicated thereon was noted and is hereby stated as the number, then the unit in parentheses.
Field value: 0.65 (bar)
